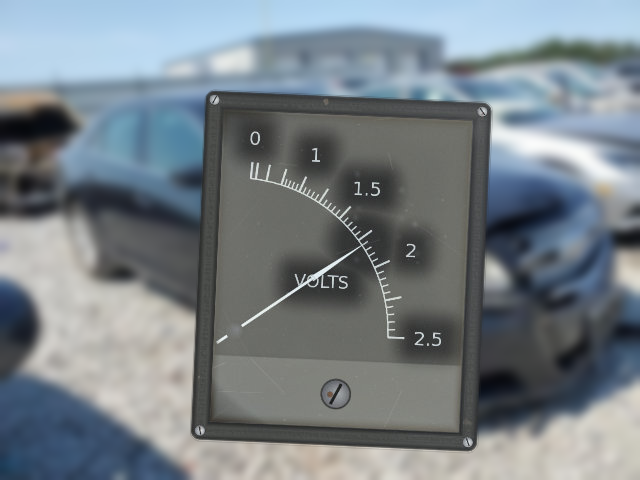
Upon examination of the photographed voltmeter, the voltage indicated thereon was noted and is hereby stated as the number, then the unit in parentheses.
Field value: 1.8 (V)
